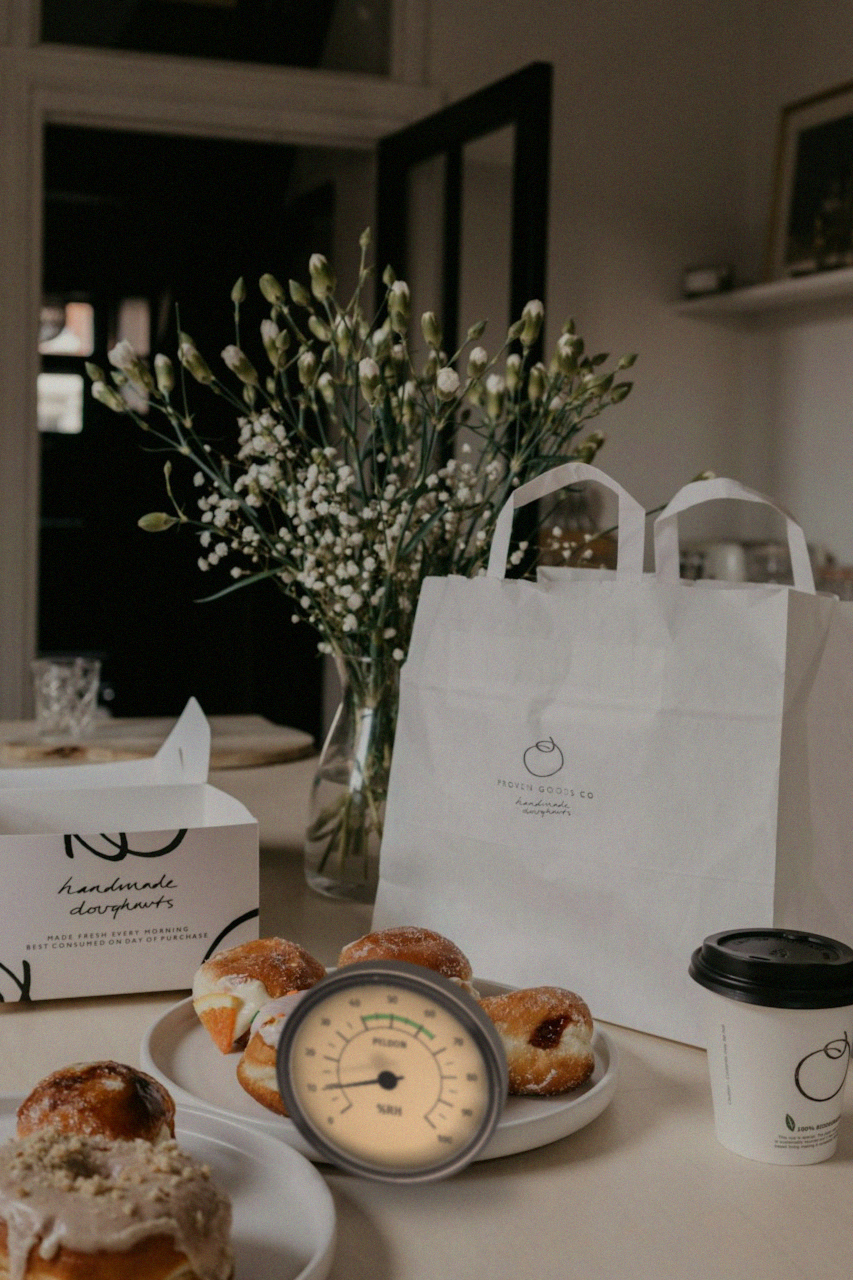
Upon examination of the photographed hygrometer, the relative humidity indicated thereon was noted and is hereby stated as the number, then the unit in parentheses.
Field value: 10 (%)
